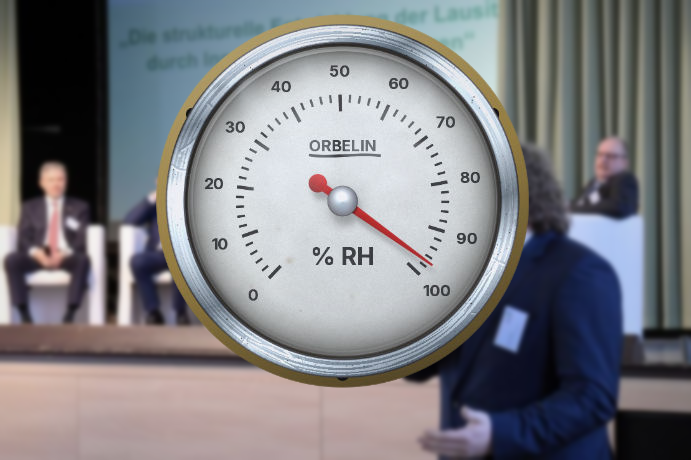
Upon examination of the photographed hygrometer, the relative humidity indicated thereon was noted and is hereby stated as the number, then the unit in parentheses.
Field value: 97 (%)
